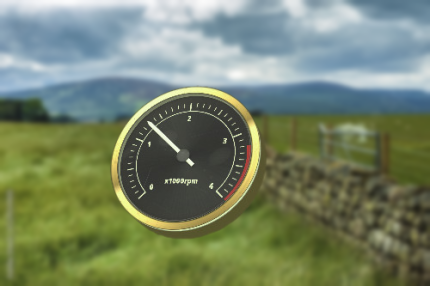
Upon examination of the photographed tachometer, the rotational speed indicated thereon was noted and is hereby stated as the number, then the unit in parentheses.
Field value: 1300 (rpm)
